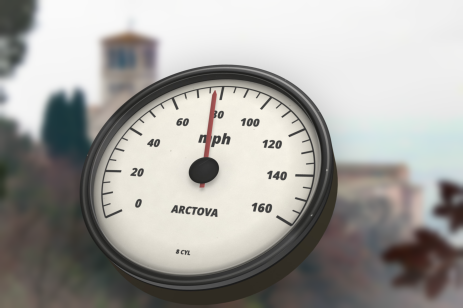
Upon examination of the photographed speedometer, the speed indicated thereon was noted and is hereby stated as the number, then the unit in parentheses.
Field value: 77.5 (mph)
